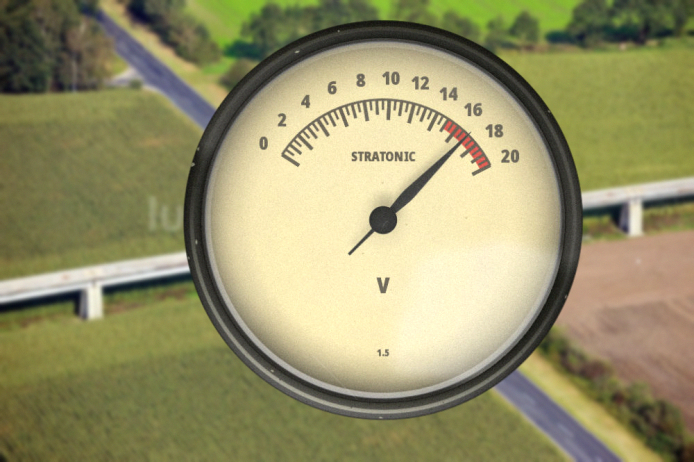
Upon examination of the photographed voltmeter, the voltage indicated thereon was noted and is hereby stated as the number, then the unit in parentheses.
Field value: 17 (V)
